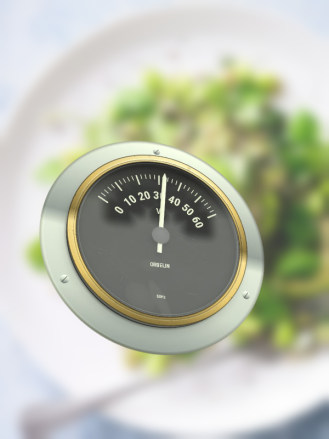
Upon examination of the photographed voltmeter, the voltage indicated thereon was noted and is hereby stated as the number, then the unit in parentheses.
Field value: 32 (V)
